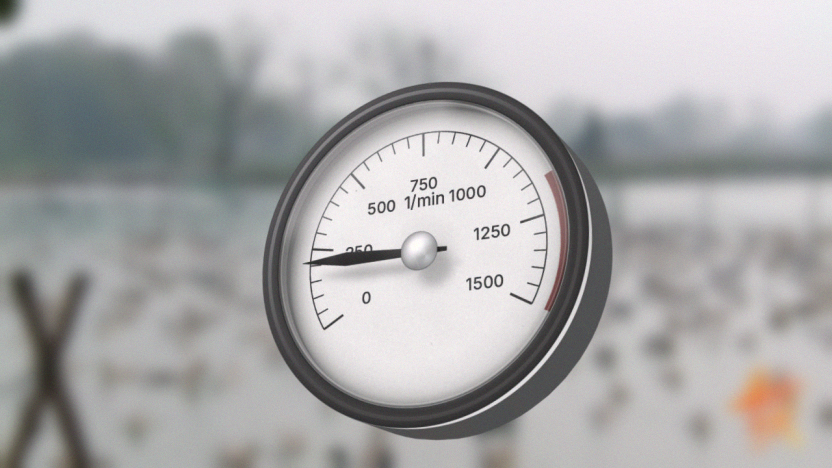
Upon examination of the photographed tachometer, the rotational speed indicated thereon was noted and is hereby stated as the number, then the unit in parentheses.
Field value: 200 (rpm)
